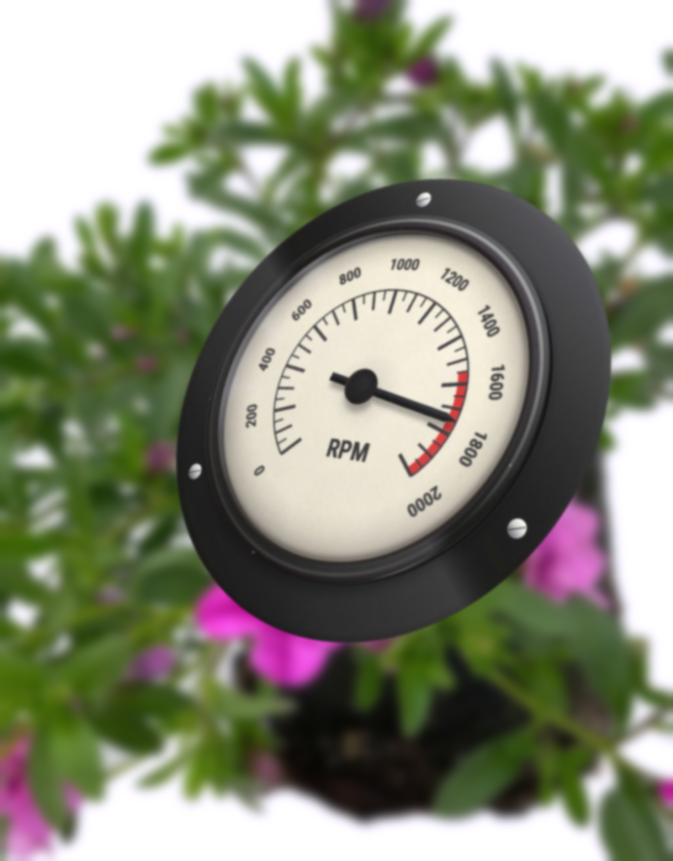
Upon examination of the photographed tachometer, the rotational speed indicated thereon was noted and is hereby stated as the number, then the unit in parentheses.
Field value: 1750 (rpm)
